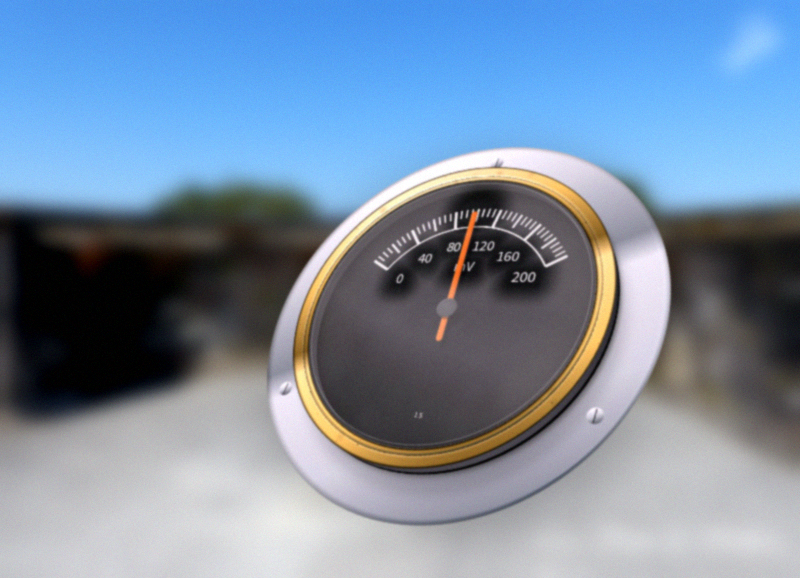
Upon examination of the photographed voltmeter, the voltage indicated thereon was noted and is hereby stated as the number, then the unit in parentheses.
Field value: 100 (mV)
